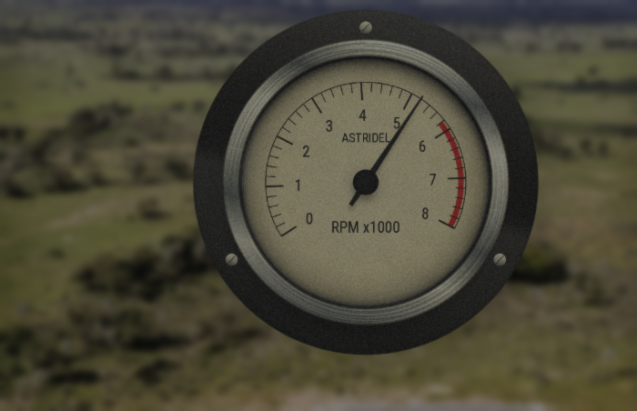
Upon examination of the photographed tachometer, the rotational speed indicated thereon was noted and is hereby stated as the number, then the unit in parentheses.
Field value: 5200 (rpm)
